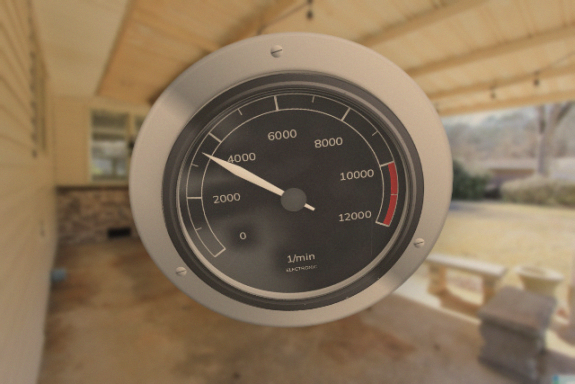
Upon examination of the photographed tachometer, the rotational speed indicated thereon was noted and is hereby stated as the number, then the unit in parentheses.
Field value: 3500 (rpm)
